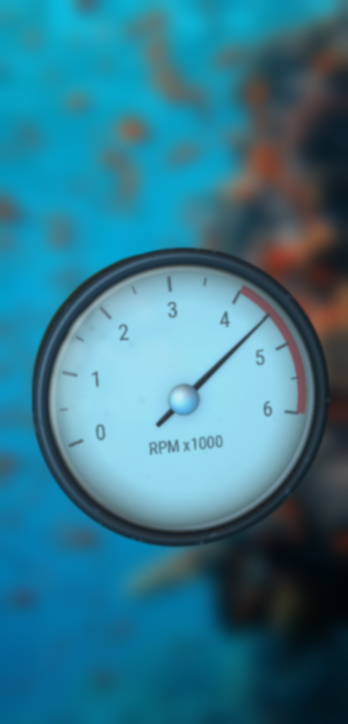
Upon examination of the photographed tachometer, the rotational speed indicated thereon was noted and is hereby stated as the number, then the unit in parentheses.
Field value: 4500 (rpm)
